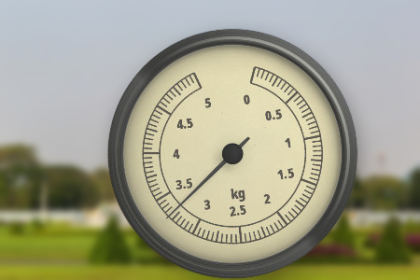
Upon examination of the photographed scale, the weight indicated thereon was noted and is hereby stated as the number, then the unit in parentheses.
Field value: 3.3 (kg)
